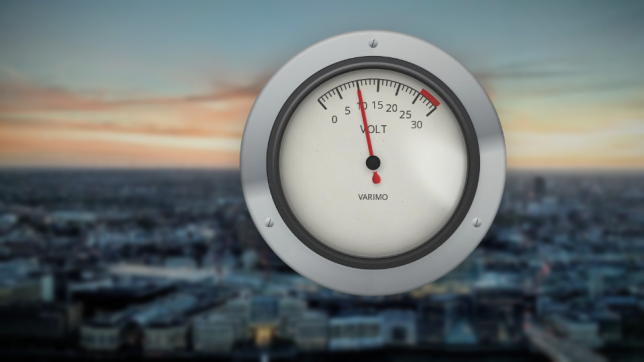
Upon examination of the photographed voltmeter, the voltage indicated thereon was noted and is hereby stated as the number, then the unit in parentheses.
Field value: 10 (V)
